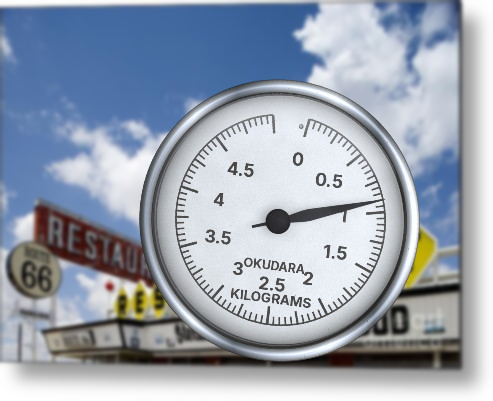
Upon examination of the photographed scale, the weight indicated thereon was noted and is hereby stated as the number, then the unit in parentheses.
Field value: 0.9 (kg)
